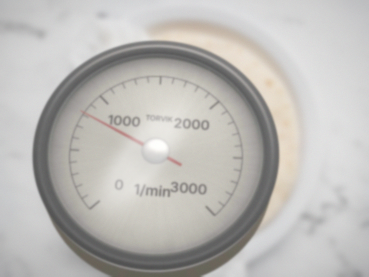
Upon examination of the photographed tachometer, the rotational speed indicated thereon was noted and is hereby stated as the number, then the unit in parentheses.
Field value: 800 (rpm)
